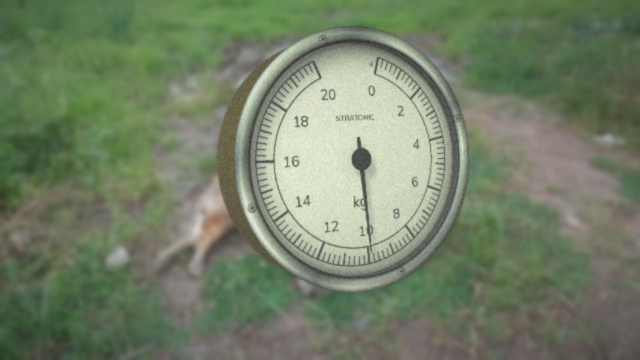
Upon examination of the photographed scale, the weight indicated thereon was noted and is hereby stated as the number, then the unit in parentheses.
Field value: 10 (kg)
